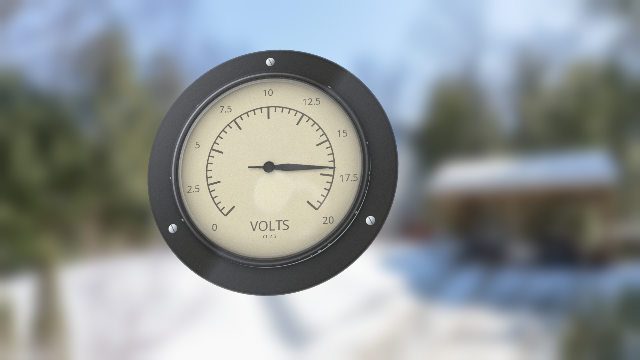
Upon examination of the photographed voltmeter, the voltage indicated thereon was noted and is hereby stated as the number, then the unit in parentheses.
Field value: 17 (V)
